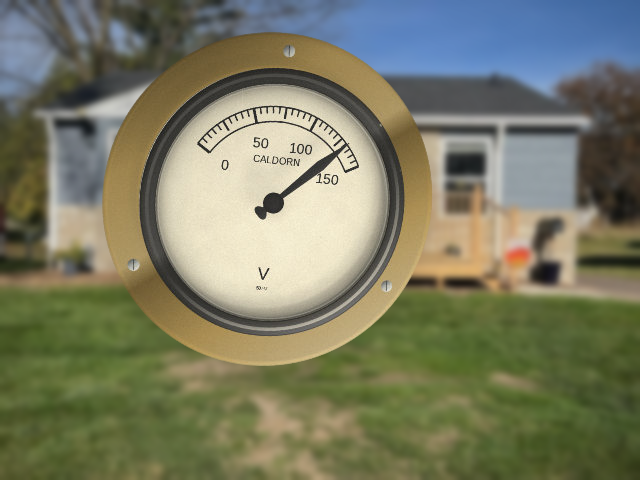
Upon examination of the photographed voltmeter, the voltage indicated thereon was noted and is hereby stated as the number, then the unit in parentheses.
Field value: 130 (V)
